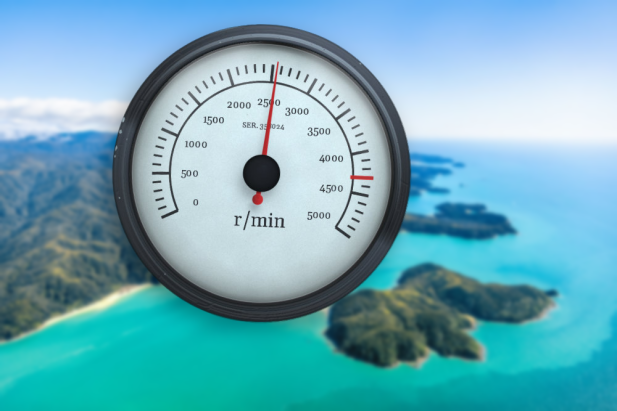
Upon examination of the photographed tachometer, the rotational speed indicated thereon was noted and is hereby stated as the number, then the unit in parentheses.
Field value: 2550 (rpm)
